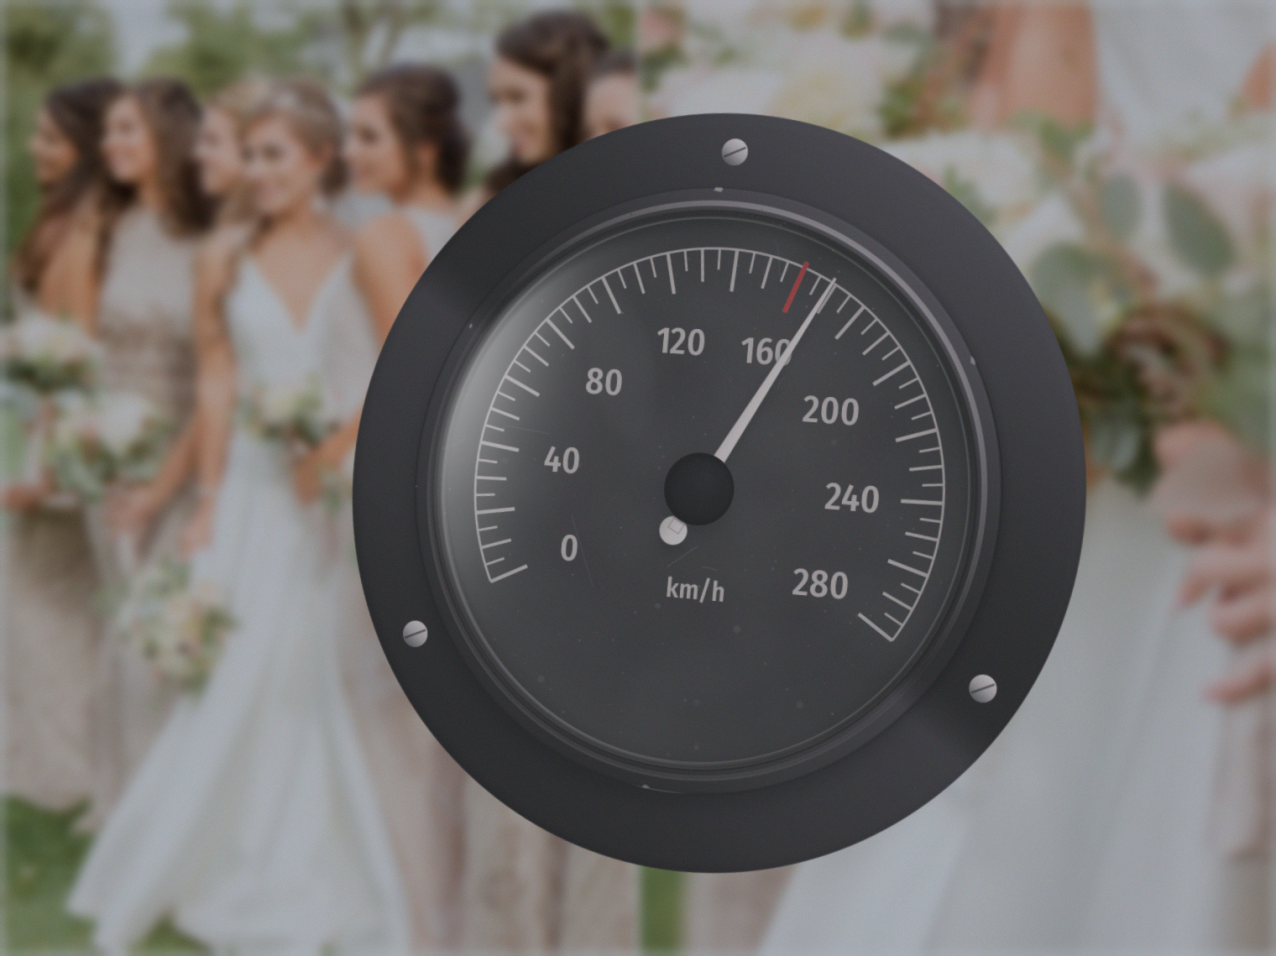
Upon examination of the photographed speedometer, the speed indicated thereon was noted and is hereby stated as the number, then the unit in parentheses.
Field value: 170 (km/h)
